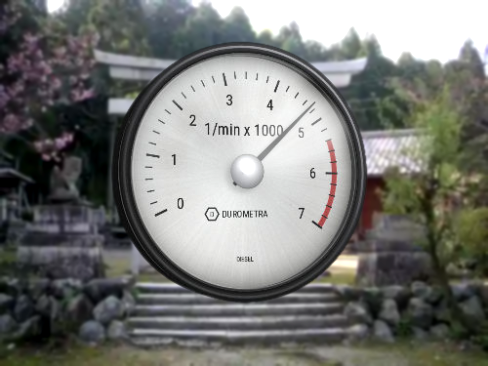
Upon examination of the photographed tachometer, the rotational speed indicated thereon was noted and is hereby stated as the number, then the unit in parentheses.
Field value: 4700 (rpm)
